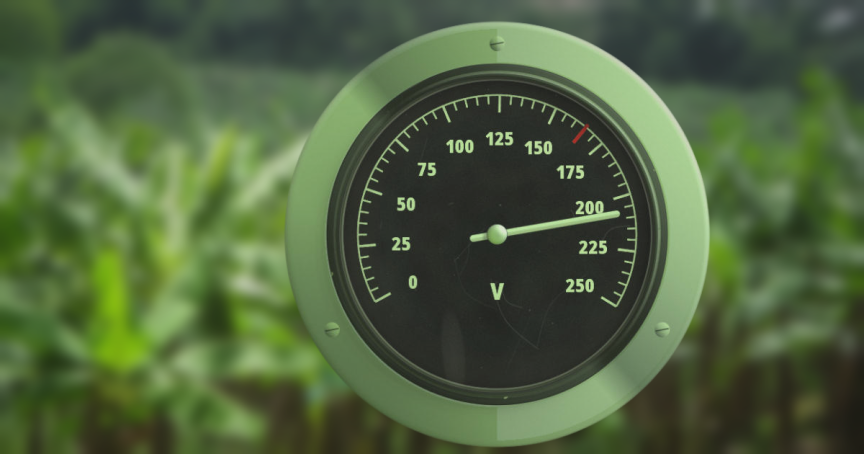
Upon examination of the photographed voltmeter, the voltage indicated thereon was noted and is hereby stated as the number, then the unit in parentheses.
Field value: 207.5 (V)
